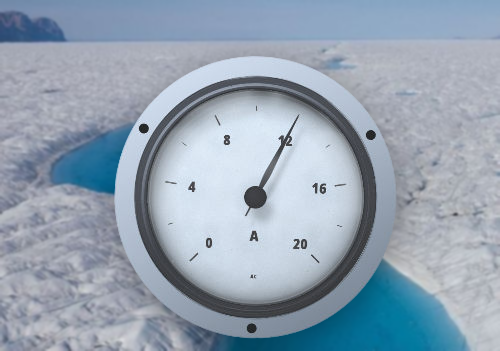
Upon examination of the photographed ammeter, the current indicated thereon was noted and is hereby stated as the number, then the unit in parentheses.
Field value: 12 (A)
